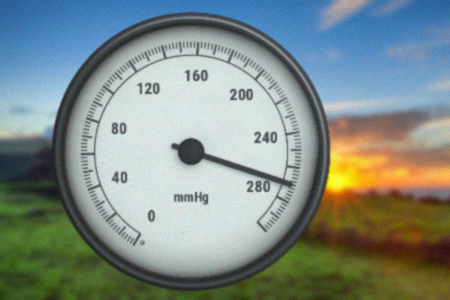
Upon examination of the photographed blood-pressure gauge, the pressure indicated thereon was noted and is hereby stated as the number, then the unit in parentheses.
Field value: 270 (mmHg)
